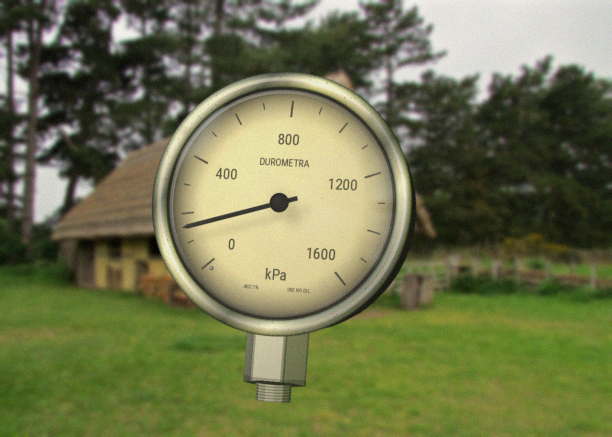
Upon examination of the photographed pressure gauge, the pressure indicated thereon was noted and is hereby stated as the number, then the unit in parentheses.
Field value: 150 (kPa)
